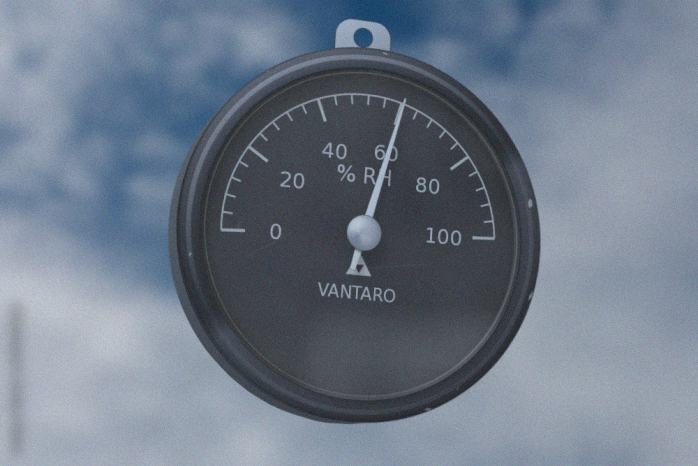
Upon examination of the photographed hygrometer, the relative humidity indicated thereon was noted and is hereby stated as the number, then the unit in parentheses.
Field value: 60 (%)
